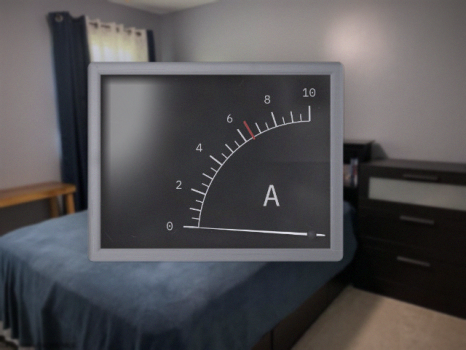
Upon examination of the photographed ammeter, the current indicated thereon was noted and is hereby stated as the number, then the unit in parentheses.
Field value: 0 (A)
